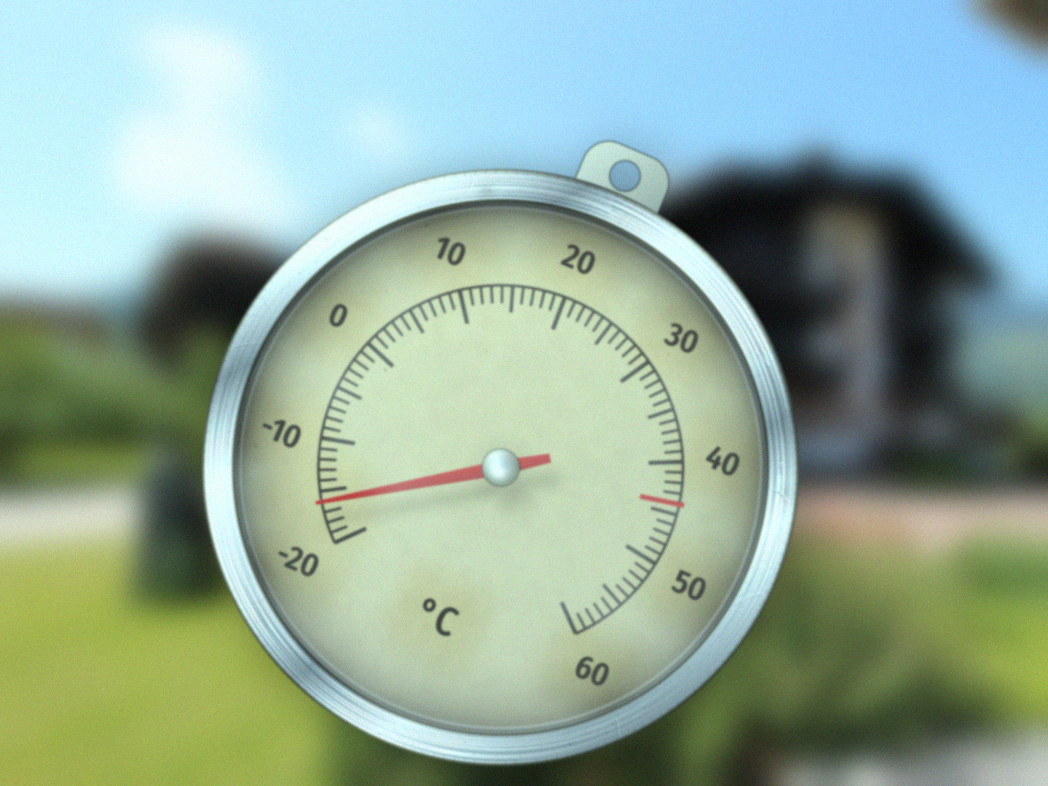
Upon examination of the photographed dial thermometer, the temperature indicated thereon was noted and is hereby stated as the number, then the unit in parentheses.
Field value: -16 (°C)
